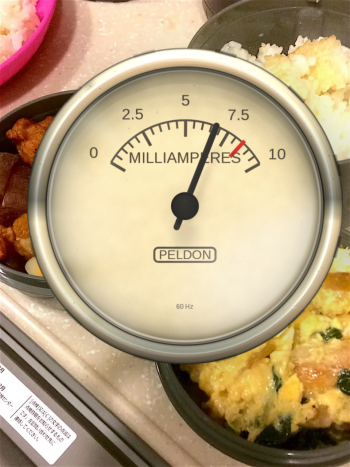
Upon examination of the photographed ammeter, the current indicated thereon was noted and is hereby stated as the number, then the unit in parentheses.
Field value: 6.75 (mA)
